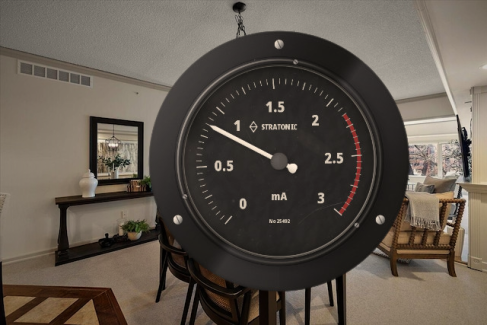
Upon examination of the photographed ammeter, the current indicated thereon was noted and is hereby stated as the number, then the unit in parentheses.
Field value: 0.85 (mA)
